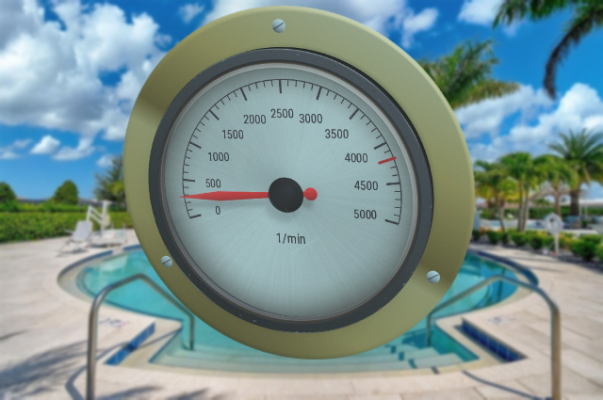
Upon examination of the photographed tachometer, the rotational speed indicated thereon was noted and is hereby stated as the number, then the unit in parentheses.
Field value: 300 (rpm)
